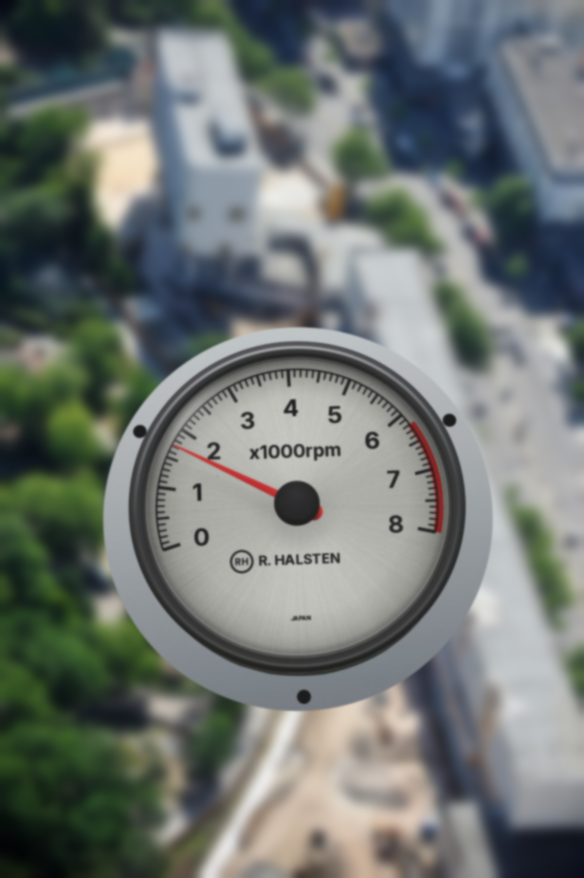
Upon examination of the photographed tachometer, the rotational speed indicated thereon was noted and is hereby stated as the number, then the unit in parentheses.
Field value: 1700 (rpm)
